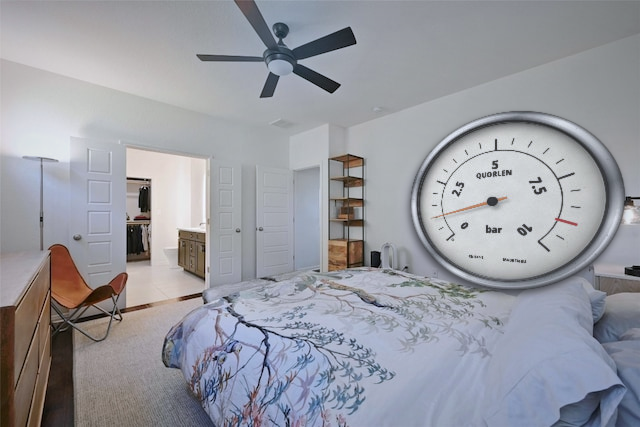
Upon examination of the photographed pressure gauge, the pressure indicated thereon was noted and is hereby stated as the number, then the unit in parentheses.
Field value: 1 (bar)
